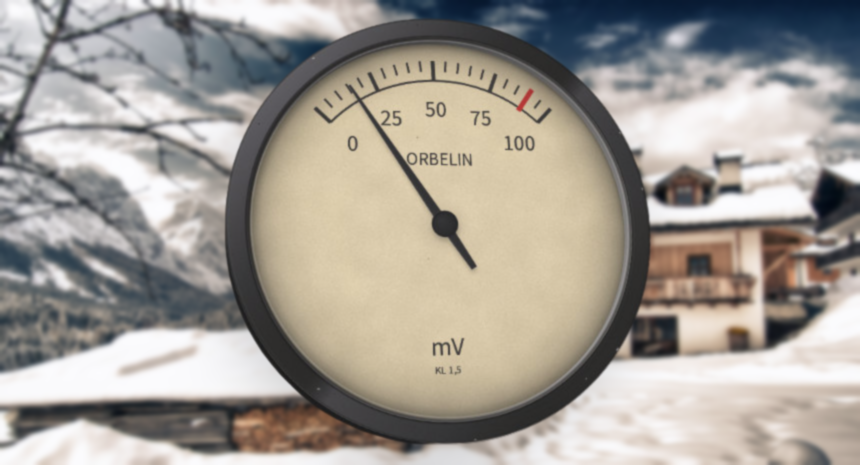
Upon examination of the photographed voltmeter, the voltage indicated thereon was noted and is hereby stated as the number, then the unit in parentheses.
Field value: 15 (mV)
